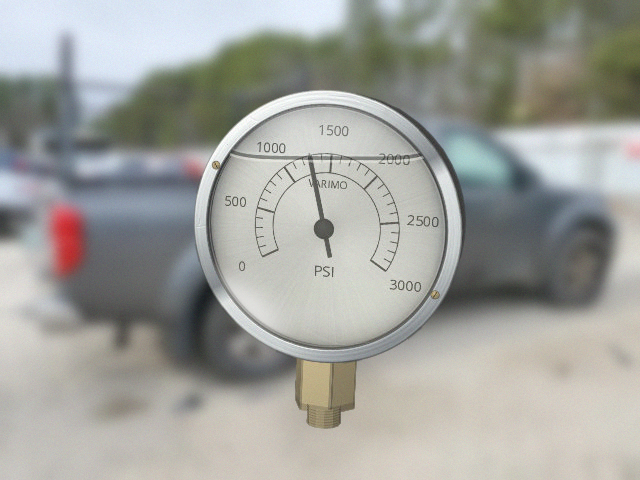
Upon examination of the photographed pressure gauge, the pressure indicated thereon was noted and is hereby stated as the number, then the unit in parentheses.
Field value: 1300 (psi)
